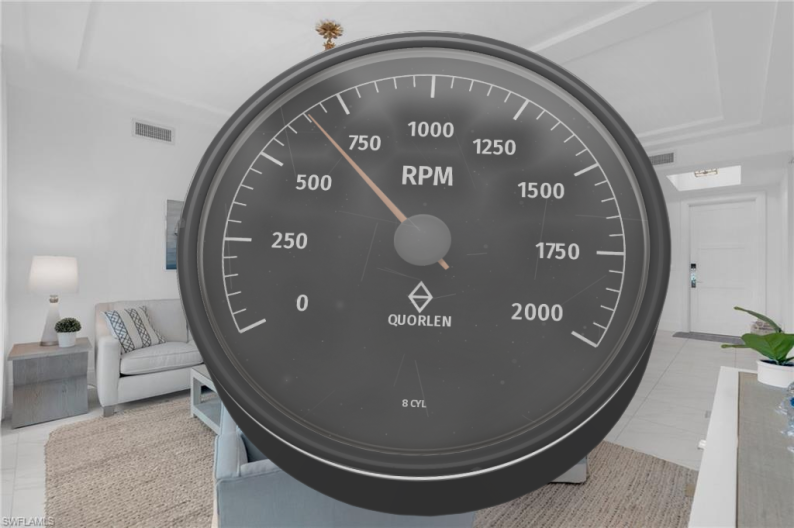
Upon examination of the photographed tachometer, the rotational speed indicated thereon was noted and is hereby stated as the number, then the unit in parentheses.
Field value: 650 (rpm)
